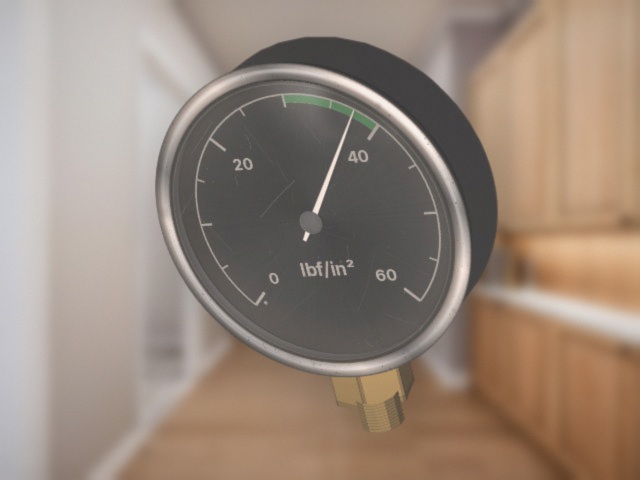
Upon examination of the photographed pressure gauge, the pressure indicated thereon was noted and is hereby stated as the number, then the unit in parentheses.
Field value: 37.5 (psi)
